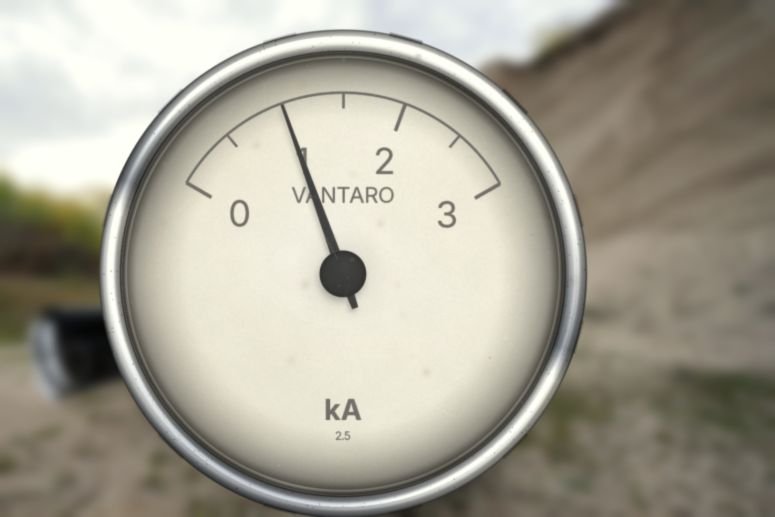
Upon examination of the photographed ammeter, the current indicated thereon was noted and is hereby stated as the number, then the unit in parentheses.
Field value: 1 (kA)
